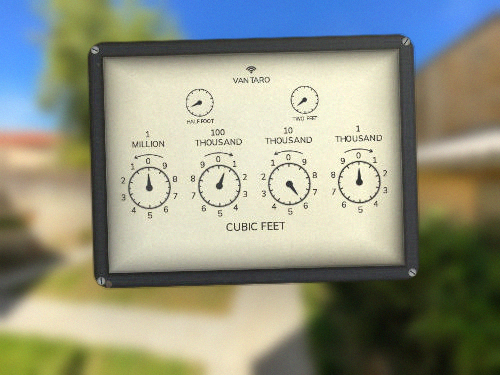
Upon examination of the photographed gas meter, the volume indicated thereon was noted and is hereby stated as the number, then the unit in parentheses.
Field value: 6000 (ft³)
